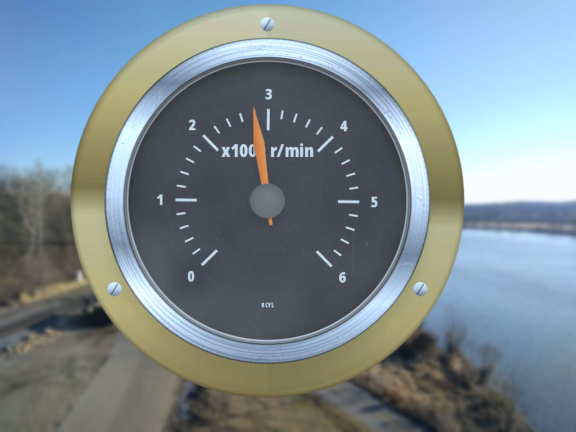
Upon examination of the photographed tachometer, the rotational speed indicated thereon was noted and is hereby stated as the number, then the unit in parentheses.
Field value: 2800 (rpm)
